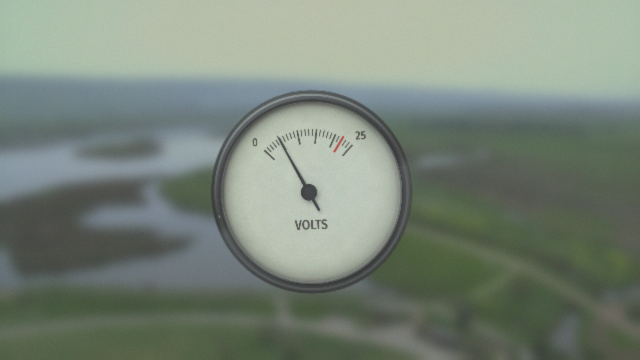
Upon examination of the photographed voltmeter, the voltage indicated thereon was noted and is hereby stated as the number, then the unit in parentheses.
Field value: 5 (V)
